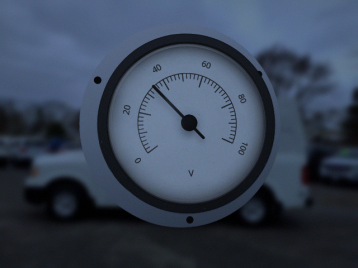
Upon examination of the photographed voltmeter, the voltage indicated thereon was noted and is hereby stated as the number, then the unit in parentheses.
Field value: 34 (V)
